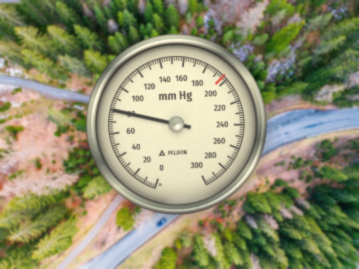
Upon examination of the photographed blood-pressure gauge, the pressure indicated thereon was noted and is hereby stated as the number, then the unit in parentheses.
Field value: 80 (mmHg)
